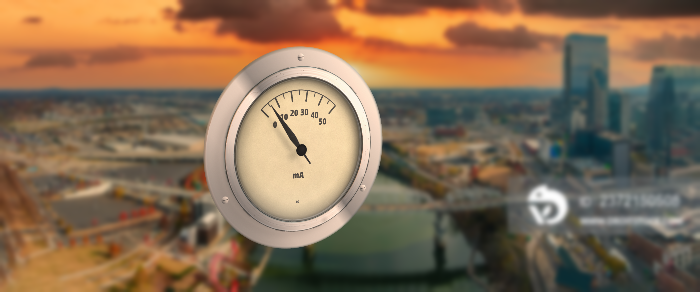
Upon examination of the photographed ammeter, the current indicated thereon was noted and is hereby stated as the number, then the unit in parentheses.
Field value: 5 (mA)
